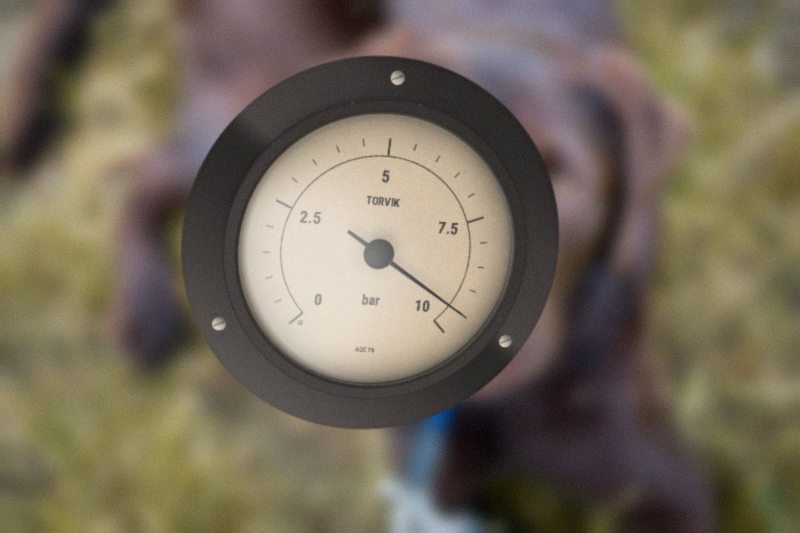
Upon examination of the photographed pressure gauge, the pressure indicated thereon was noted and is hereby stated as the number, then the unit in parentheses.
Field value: 9.5 (bar)
